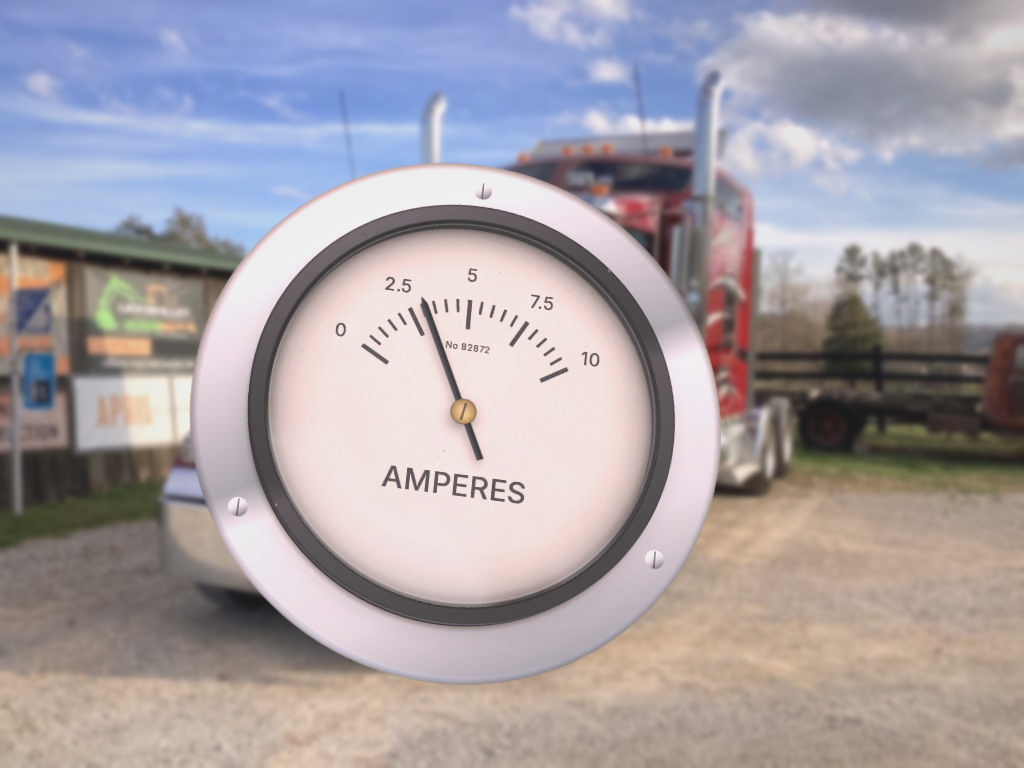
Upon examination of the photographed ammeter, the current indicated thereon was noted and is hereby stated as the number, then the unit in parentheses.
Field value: 3 (A)
